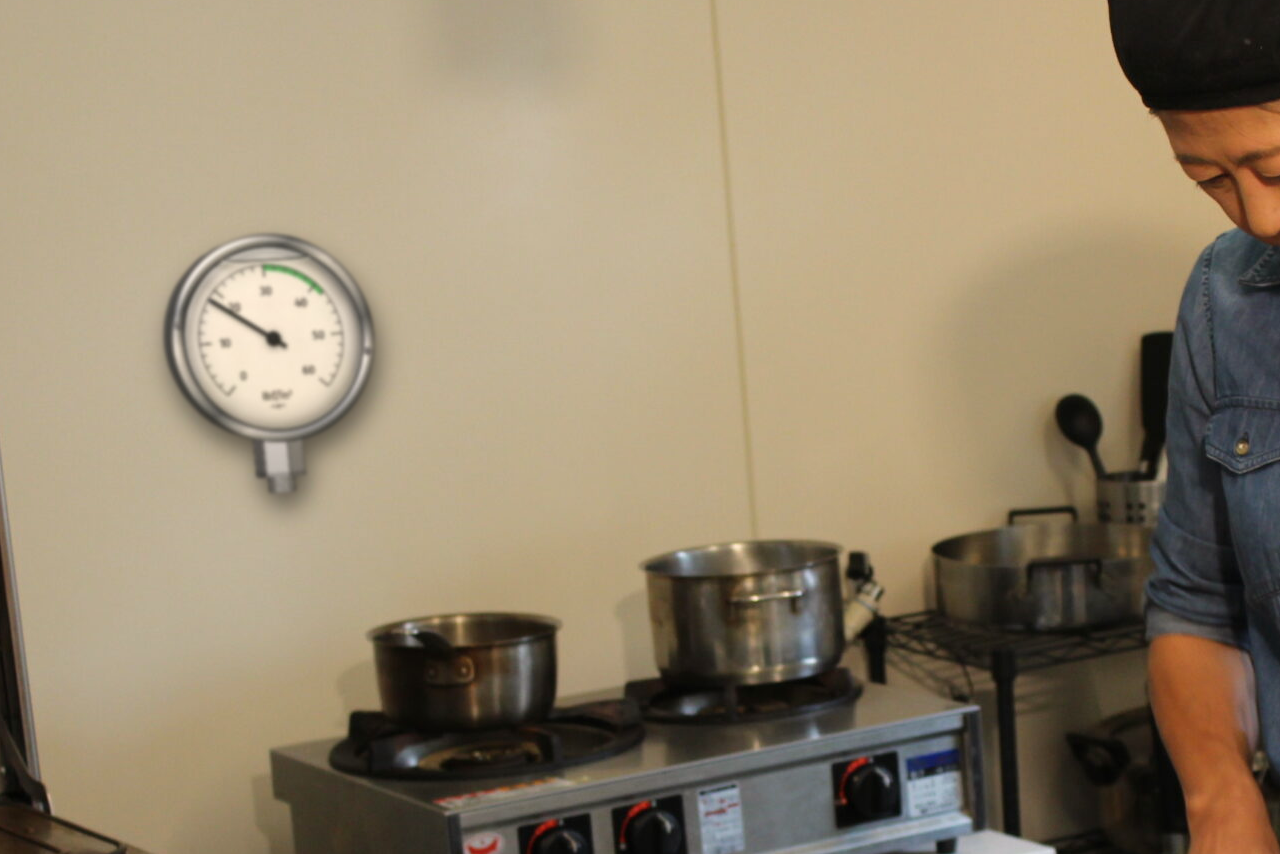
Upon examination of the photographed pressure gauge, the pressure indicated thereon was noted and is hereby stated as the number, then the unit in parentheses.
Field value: 18 (psi)
